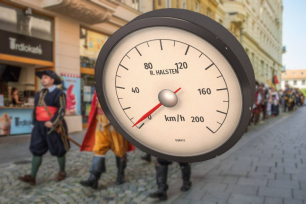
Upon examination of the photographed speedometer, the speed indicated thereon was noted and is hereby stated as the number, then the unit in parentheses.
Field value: 5 (km/h)
